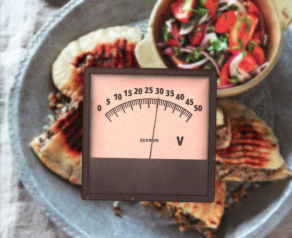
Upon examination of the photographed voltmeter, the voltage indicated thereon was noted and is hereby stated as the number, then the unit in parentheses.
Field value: 30 (V)
